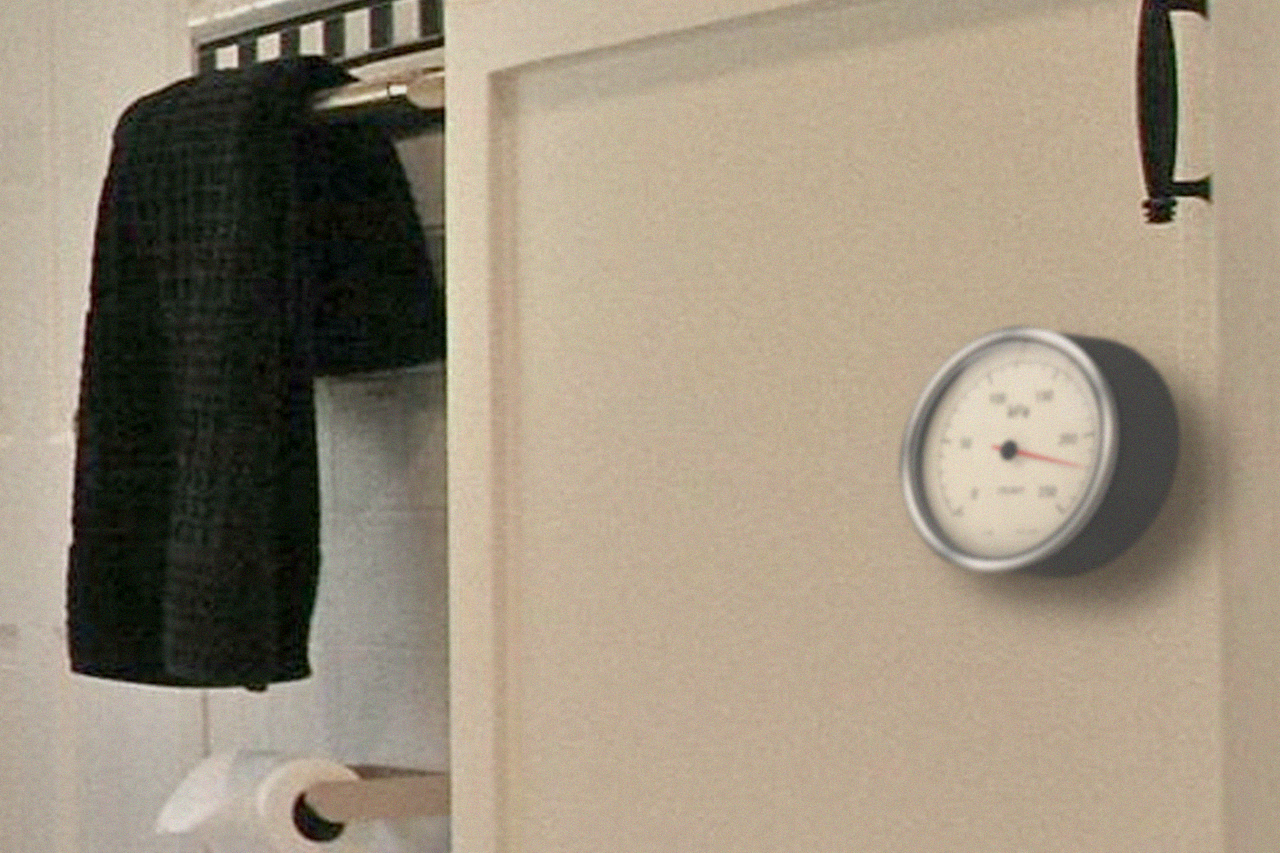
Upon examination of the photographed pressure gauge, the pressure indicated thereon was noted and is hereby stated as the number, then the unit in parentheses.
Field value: 220 (kPa)
